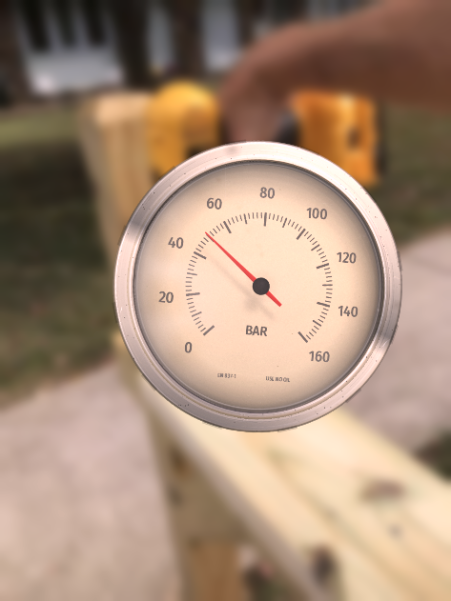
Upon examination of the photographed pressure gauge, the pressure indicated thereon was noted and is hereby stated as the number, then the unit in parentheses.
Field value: 50 (bar)
